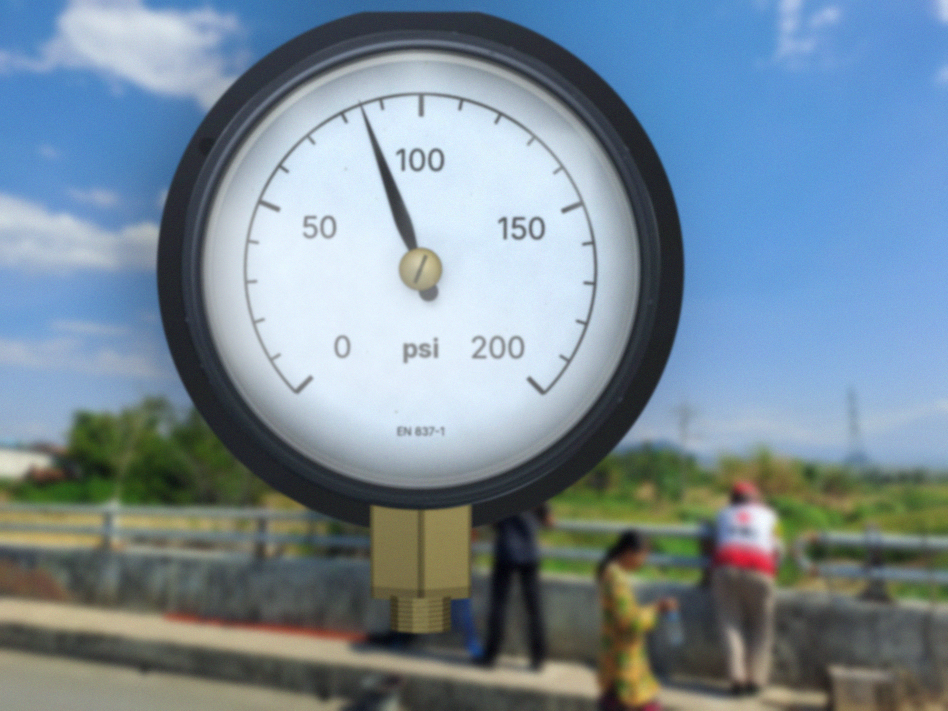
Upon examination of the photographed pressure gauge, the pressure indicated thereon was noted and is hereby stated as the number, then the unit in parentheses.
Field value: 85 (psi)
